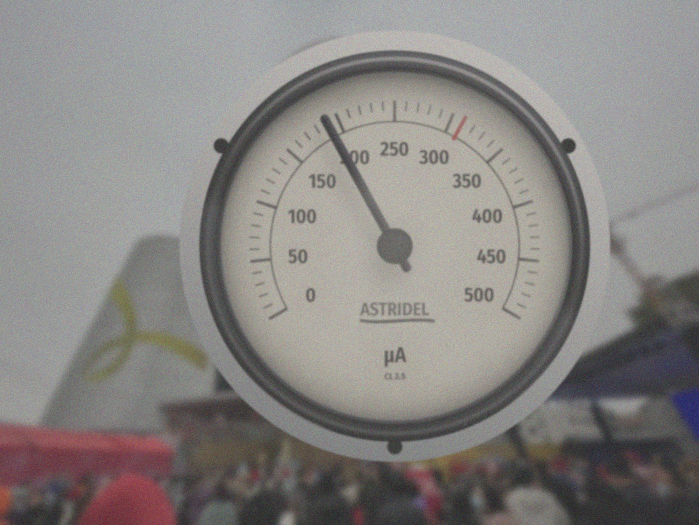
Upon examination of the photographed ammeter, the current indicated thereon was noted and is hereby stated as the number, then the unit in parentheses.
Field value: 190 (µA)
